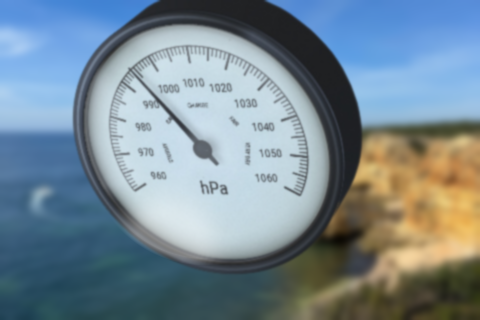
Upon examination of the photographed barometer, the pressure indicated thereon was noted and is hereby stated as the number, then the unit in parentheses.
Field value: 995 (hPa)
